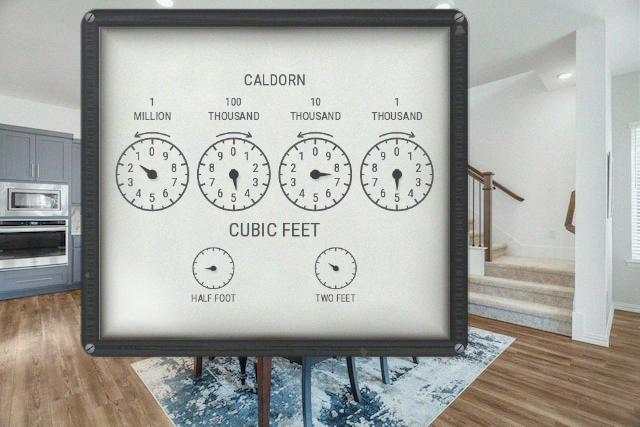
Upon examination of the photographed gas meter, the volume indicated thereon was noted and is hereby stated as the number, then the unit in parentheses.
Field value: 147500 (ft³)
